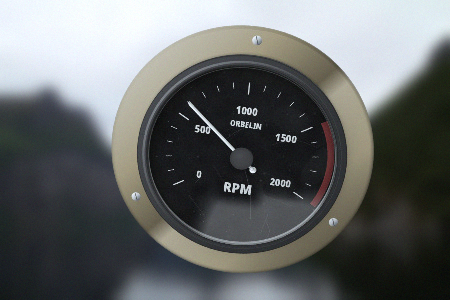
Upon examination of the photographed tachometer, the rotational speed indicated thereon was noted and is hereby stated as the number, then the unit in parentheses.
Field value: 600 (rpm)
